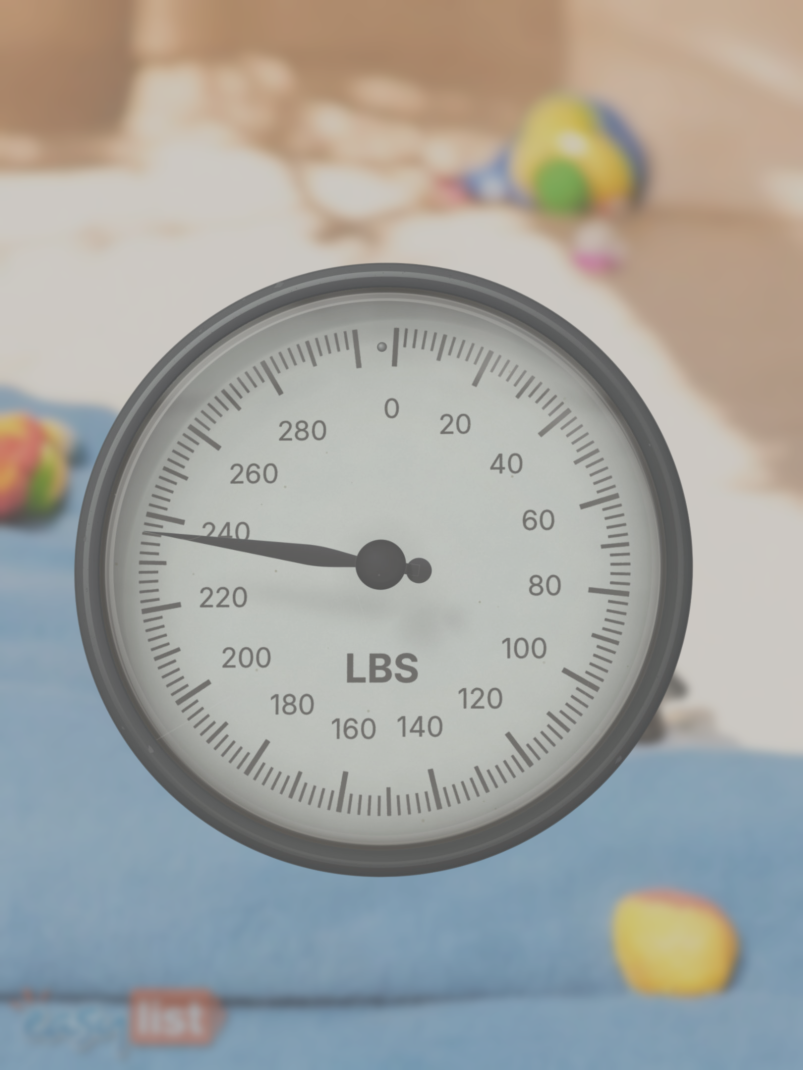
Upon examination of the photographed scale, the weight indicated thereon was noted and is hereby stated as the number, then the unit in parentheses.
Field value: 236 (lb)
